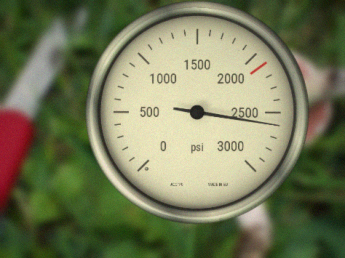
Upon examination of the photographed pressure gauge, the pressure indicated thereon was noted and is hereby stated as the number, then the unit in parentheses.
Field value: 2600 (psi)
